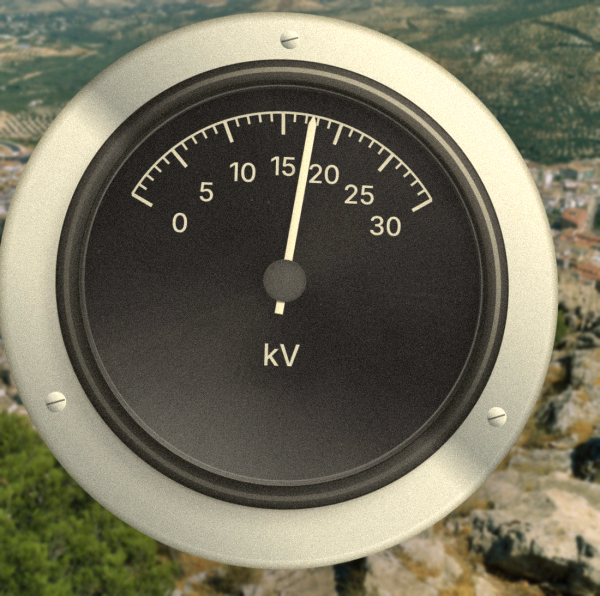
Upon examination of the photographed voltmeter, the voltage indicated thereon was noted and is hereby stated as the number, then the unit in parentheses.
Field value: 17.5 (kV)
